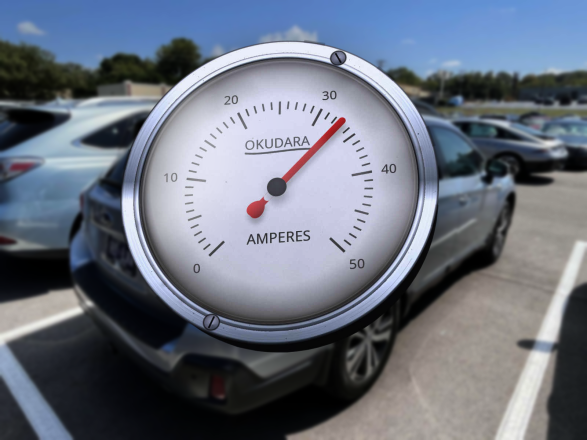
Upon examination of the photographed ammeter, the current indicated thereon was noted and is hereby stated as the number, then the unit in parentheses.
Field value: 33 (A)
